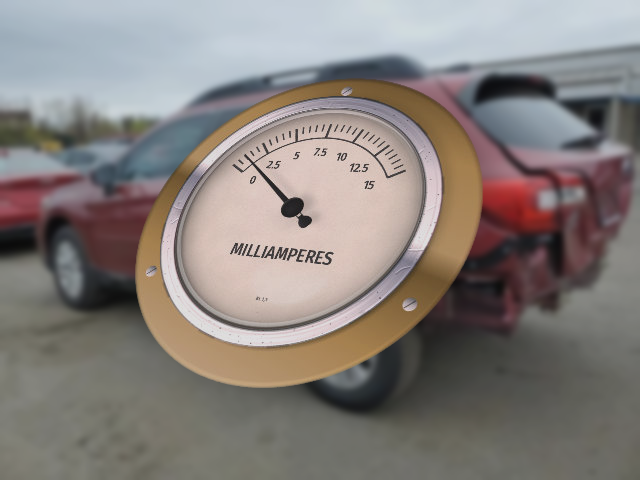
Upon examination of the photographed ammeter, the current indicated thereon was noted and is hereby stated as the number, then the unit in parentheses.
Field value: 1 (mA)
